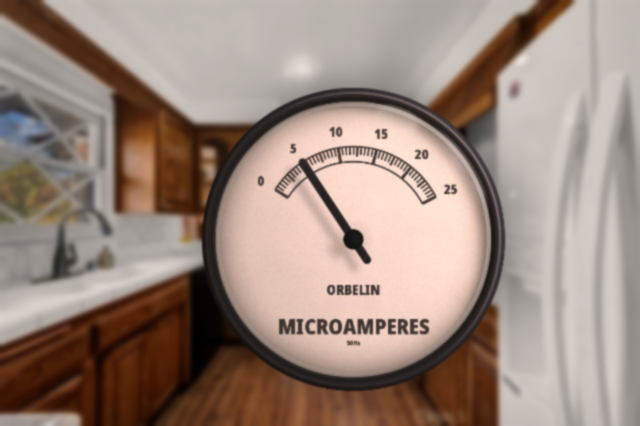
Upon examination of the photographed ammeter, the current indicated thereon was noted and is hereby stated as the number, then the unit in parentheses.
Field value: 5 (µA)
